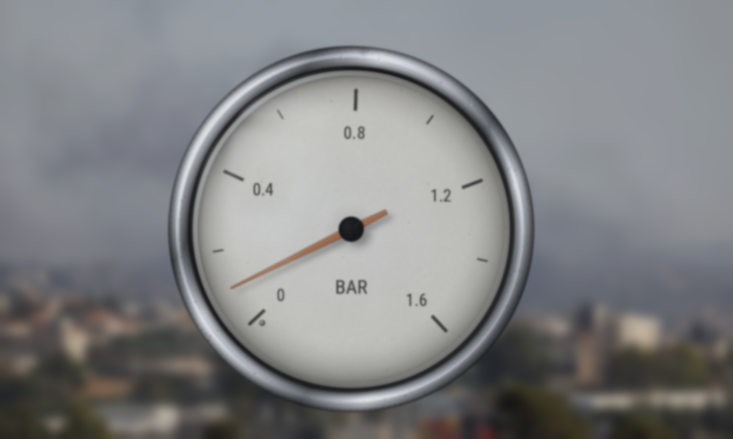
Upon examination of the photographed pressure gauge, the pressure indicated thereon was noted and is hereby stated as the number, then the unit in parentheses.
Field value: 0.1 (bar)
